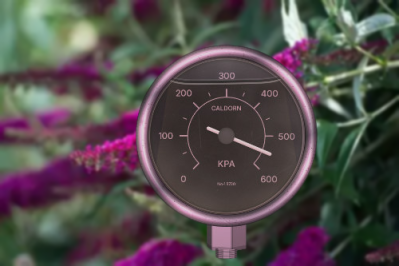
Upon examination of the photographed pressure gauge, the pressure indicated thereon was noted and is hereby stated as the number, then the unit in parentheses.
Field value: 550 (kPa)
